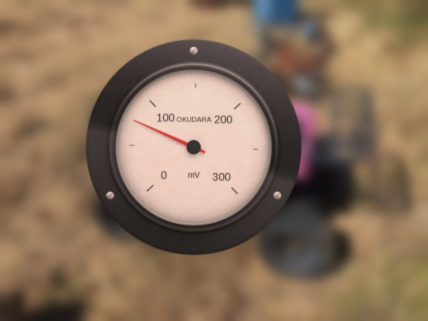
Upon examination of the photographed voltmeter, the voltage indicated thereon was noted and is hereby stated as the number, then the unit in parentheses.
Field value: 75 (mV)
